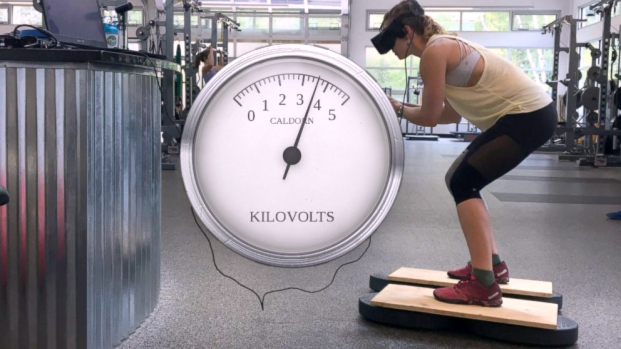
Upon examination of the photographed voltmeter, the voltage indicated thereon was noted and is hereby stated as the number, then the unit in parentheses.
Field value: 3.6 (kV)
